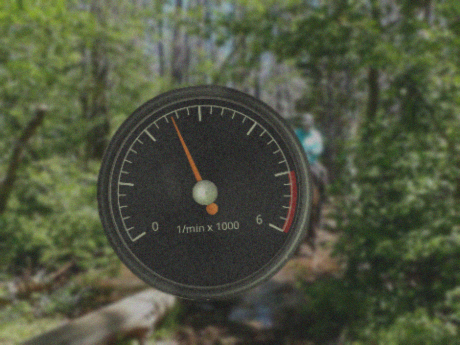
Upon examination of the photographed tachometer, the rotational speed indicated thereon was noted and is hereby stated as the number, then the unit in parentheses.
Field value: 2500 (rpm)
